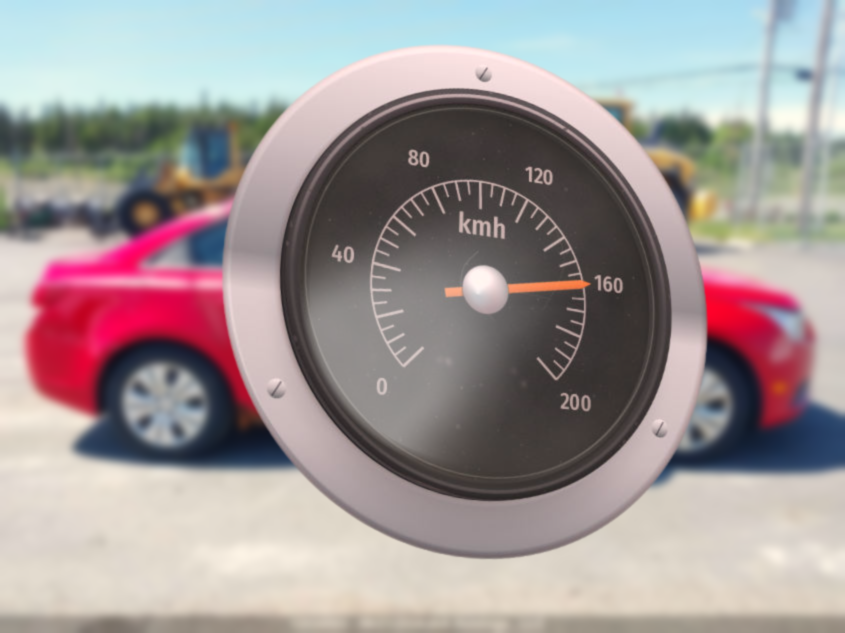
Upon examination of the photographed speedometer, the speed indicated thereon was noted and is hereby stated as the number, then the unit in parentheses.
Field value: 160 (km/h)
